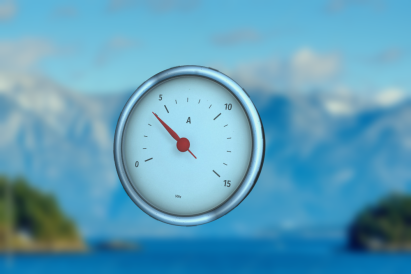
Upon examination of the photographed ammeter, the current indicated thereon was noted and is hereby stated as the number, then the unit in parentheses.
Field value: 4 (A)
